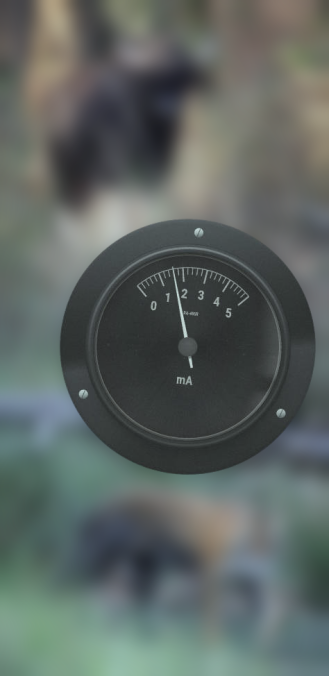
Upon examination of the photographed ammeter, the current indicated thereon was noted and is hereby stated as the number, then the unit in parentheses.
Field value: 1.6 (mA)
